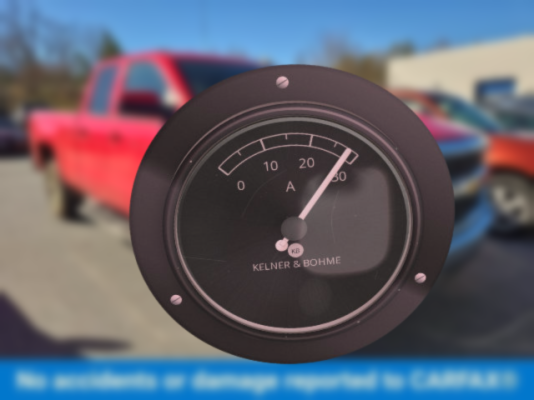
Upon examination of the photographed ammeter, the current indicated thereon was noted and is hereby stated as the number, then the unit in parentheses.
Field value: 27.5 (A)
